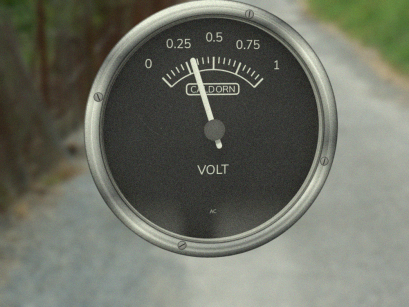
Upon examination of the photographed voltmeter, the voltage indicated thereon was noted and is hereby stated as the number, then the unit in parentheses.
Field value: 0.3 (V)
